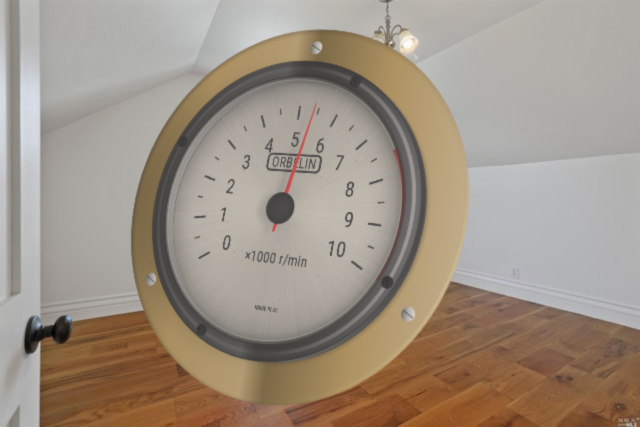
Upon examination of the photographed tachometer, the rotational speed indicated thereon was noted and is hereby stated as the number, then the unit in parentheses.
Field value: 5500 (rpm)
